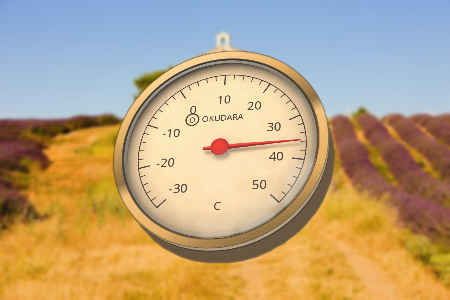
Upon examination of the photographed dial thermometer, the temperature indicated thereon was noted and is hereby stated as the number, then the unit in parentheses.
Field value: 36 (°C)
